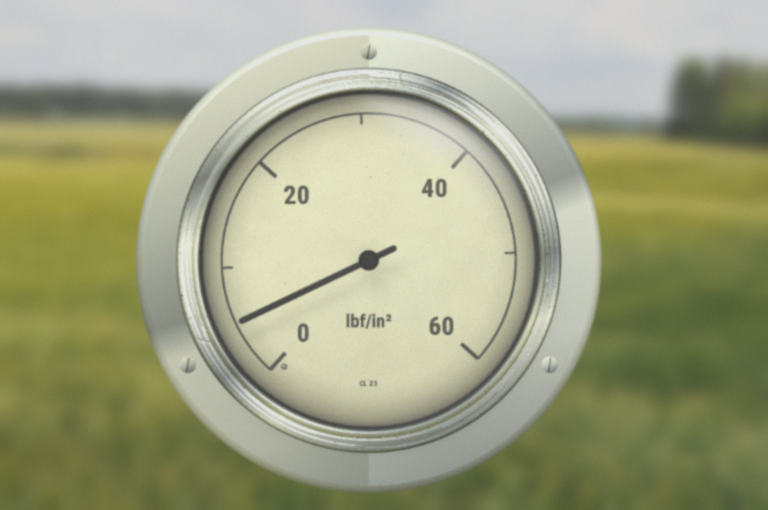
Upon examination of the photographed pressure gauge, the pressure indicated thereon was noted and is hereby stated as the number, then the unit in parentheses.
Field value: 5 (psi)
